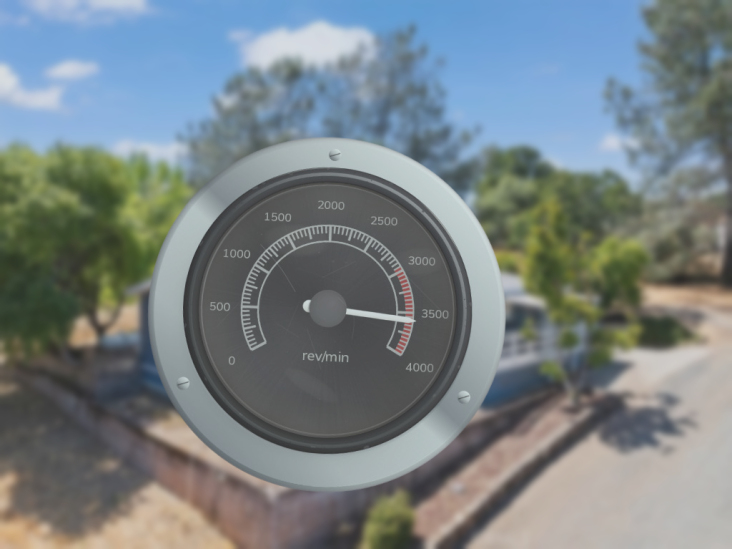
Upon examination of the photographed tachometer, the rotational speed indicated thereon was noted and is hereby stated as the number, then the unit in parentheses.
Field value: 3600 (rpm)
